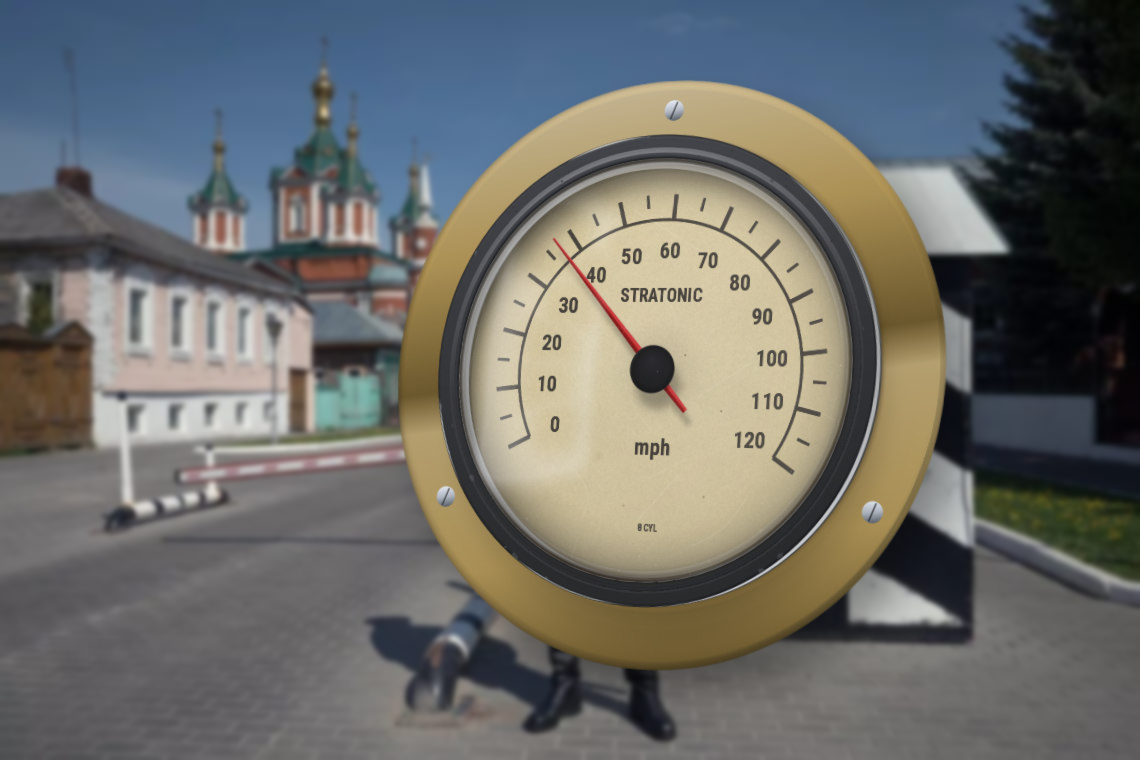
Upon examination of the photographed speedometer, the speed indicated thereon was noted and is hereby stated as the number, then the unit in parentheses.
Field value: 37.5 (mph)
